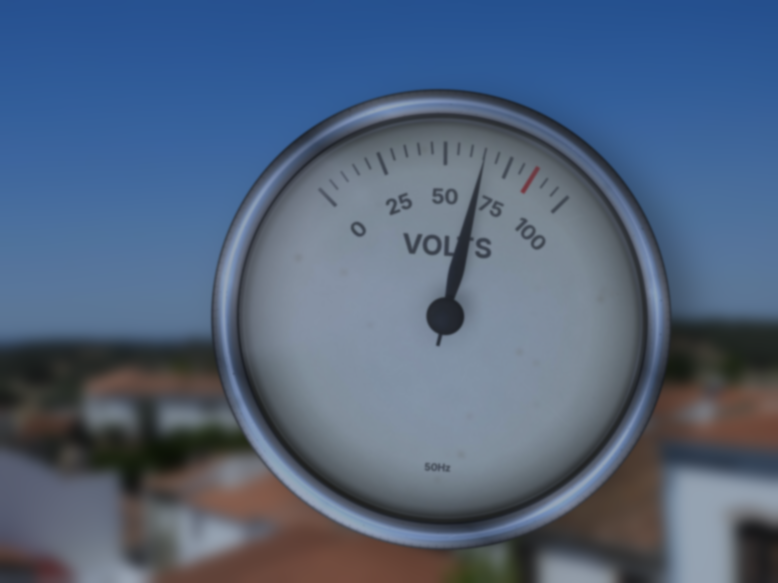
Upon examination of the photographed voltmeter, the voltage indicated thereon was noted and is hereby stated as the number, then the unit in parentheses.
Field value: 65 (V)
